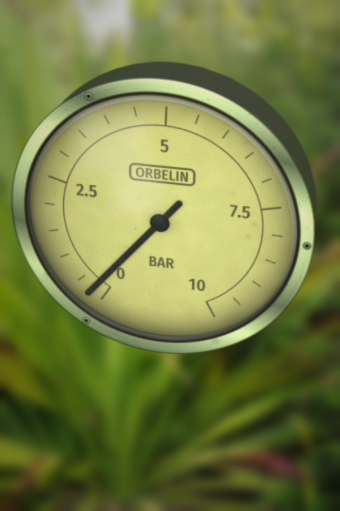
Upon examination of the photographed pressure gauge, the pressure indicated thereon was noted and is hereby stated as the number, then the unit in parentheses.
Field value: 0.25 (bar)
